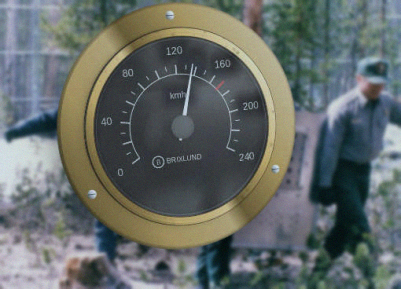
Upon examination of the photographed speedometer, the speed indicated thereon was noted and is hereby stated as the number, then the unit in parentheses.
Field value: 135 (km/h)
